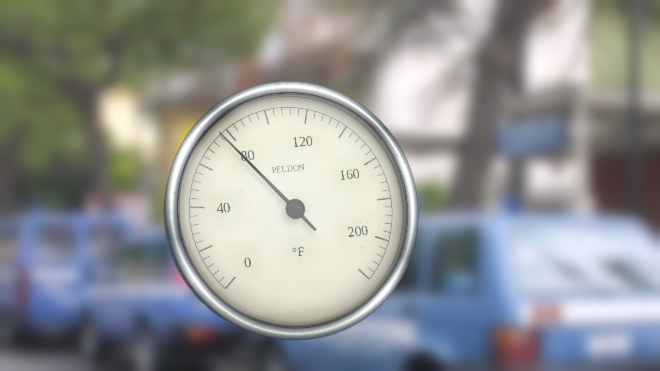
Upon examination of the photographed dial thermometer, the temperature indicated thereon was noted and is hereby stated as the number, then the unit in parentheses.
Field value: 76 (°F)
